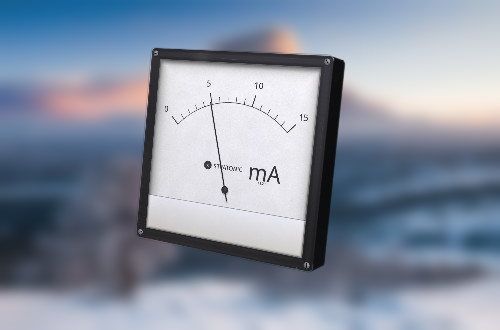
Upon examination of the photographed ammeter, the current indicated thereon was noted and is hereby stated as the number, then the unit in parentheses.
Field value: 5 (mA)
